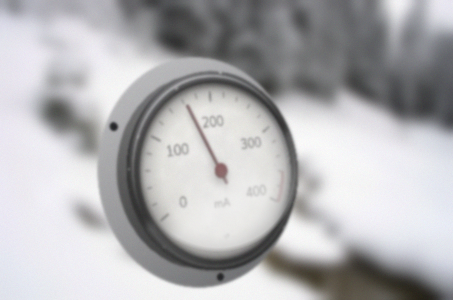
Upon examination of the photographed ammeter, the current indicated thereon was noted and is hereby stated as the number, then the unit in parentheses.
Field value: 160 (mA)
